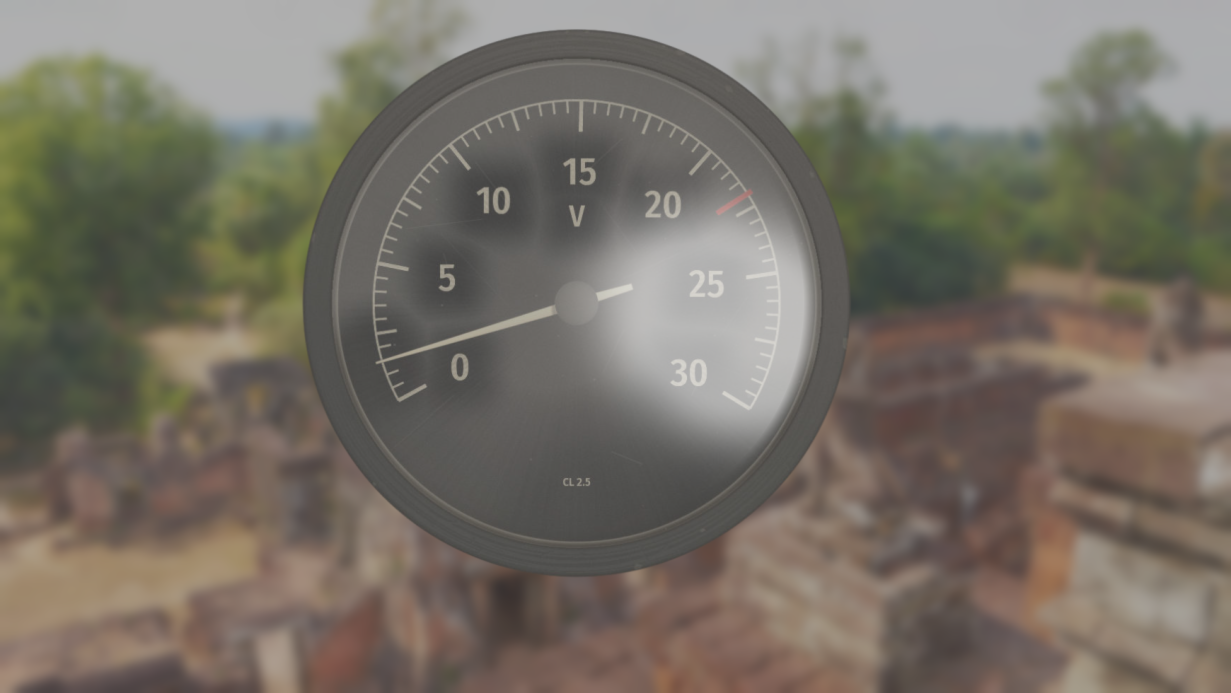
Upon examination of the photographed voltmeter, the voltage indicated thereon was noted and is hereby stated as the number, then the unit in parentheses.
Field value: 1.5 (V)
